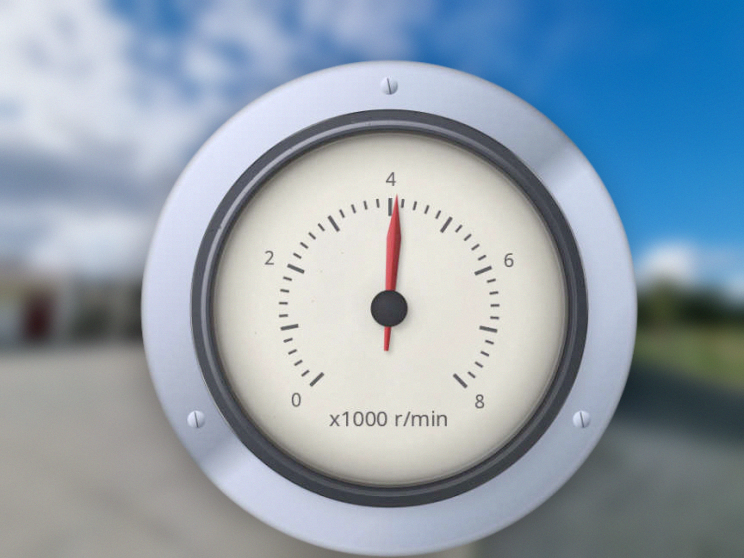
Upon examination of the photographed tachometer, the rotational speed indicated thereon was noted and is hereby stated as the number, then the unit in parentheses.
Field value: 4100 (rpm)
